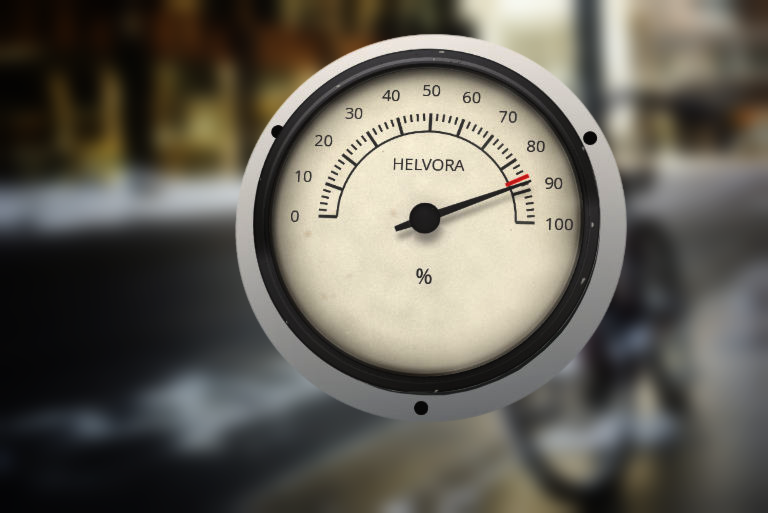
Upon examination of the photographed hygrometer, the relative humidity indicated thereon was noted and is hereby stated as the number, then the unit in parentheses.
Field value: 88 (%)
